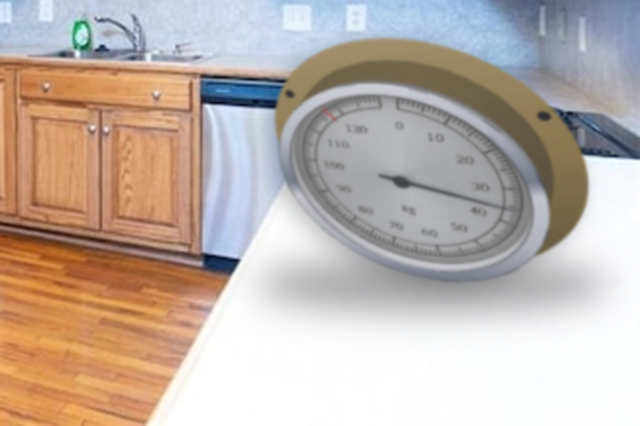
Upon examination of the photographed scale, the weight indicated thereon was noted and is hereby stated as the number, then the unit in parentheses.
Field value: 35 (kg)
